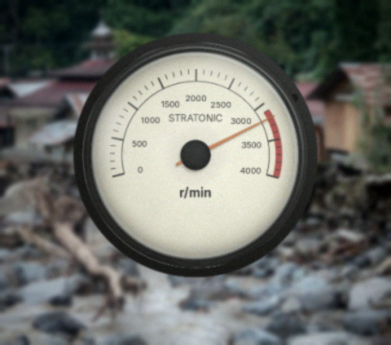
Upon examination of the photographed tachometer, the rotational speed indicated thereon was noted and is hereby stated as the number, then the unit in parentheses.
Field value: 3200 (rpm)
